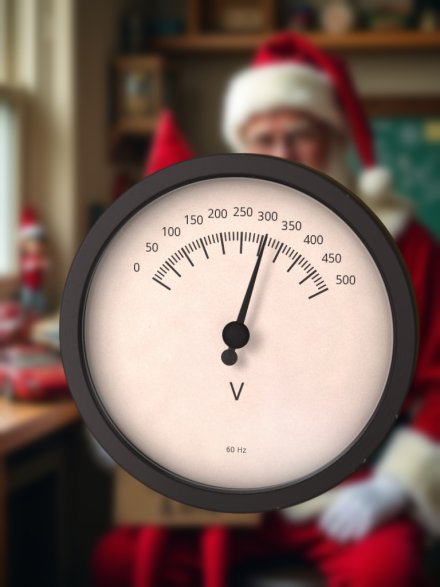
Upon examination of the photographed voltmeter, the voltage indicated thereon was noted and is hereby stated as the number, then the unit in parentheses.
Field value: 310 (V)
